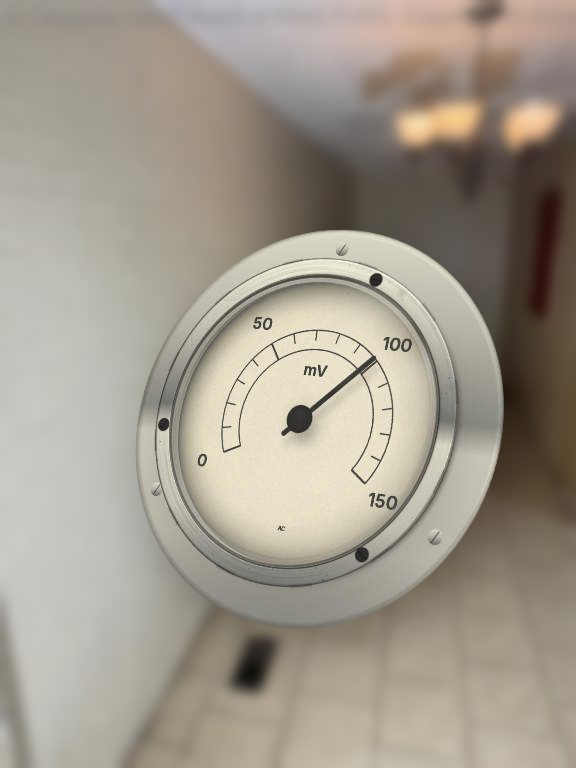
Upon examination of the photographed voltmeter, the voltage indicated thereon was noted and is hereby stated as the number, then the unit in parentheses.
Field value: 100 (mV)
